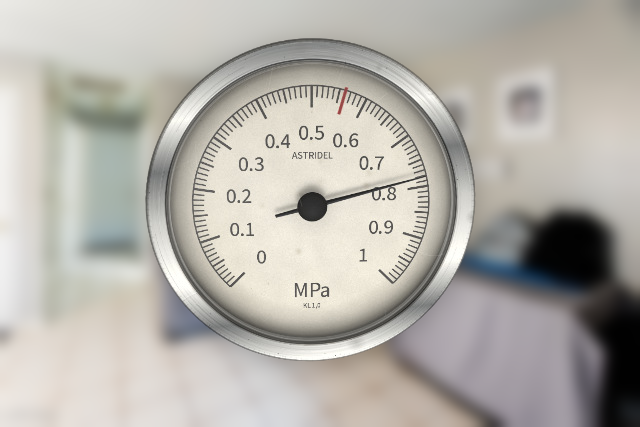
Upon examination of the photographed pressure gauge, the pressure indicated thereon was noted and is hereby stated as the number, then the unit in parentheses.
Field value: 0.78 (MPa)
